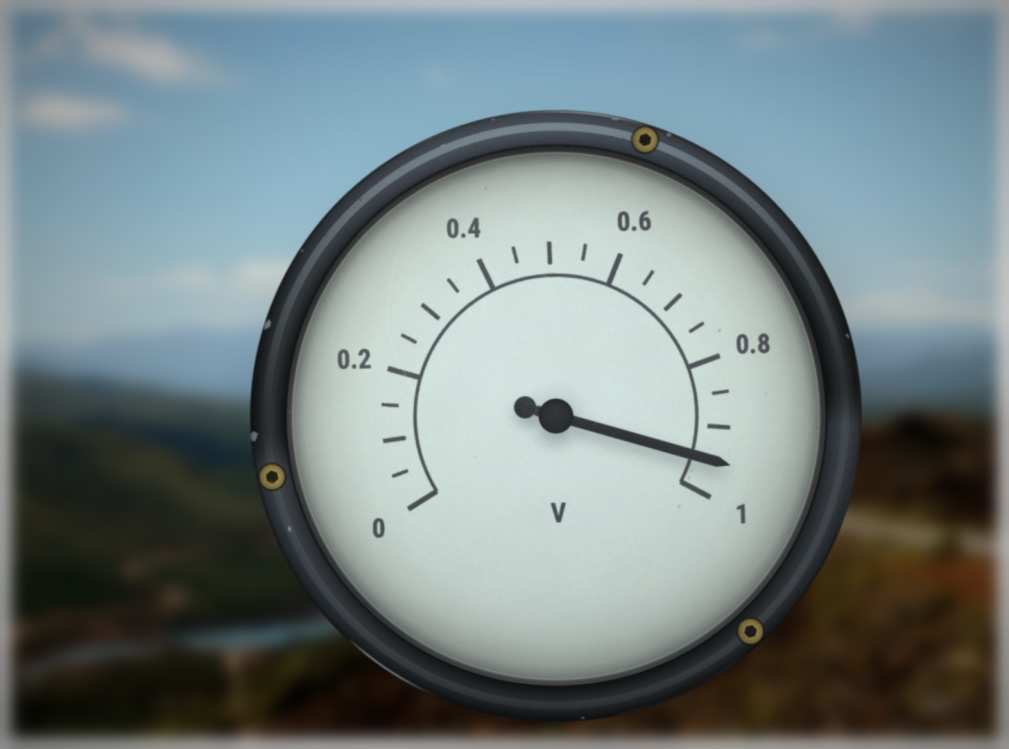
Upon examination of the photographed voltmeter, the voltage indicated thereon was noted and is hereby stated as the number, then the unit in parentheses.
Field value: 0.95 (V)
